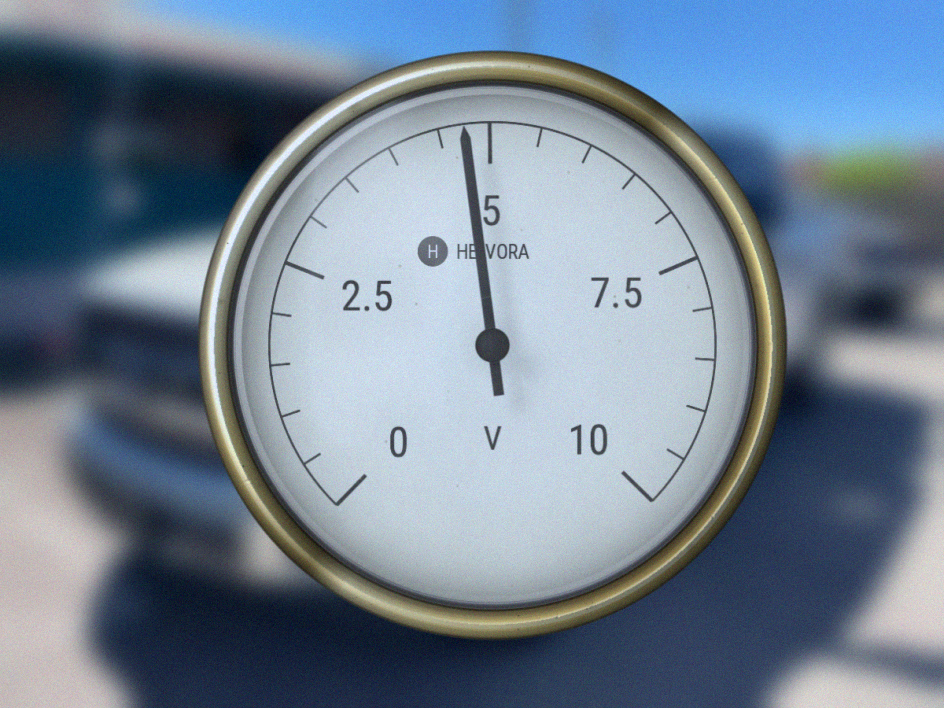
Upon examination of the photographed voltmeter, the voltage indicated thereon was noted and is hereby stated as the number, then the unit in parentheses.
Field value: 4.75 (V)
